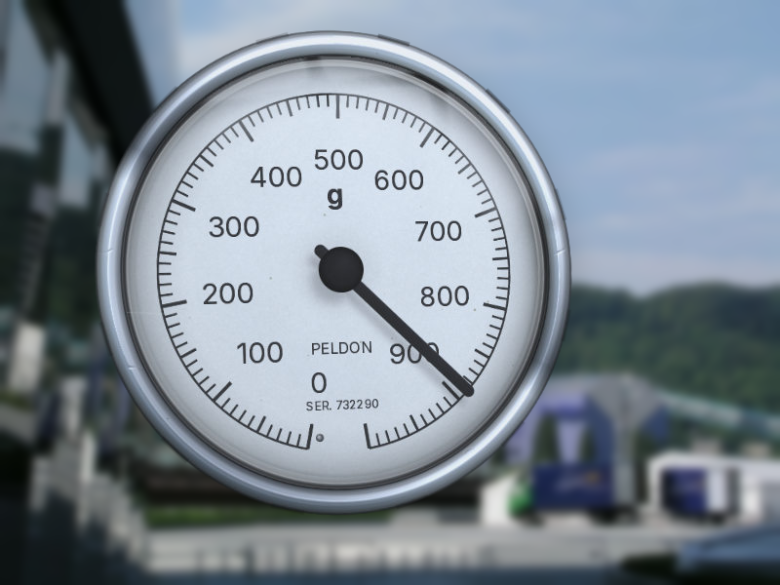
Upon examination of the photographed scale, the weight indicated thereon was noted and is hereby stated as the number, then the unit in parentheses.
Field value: 890 (g)
